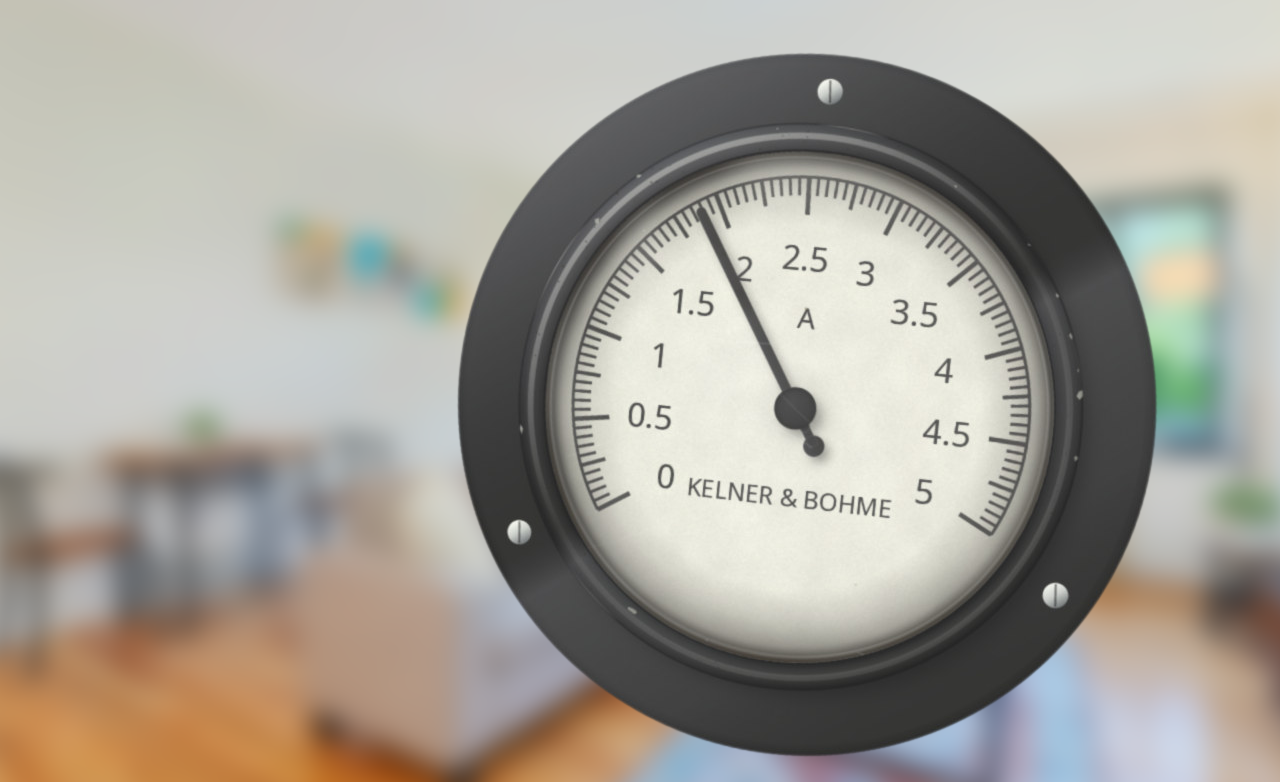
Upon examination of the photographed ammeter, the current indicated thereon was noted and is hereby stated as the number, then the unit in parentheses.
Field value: 1.9 (A)
